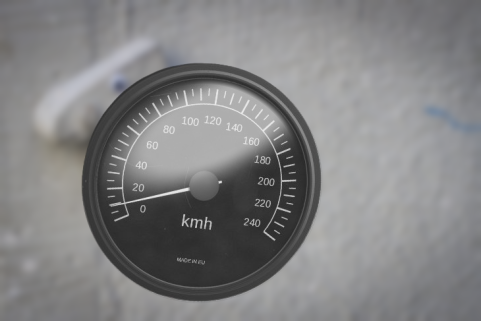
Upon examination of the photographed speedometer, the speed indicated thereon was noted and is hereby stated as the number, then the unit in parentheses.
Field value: 10 (km/h)
